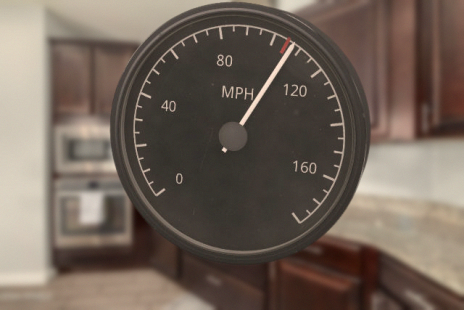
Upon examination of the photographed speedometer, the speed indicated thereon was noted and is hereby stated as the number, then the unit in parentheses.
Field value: 107.5 (mph)
